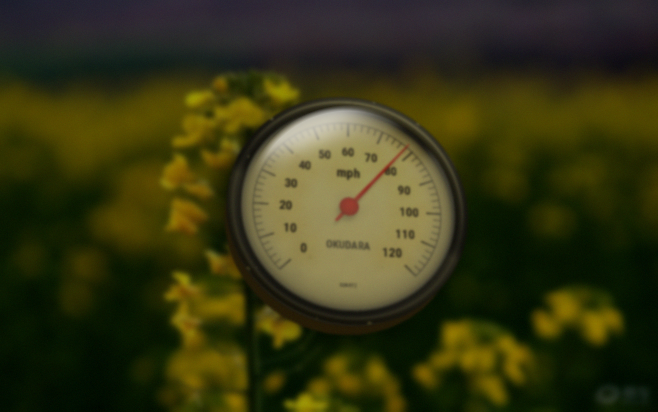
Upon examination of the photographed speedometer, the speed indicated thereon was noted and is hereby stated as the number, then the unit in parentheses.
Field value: 78 (mph)
